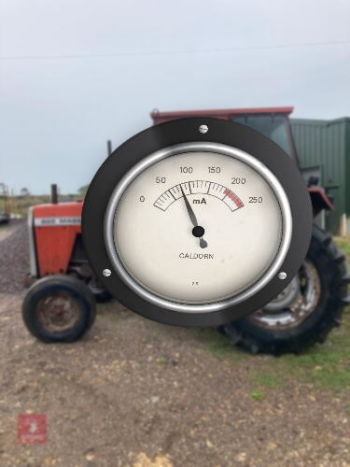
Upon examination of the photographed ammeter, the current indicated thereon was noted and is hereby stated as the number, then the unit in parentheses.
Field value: 80 (mA)
